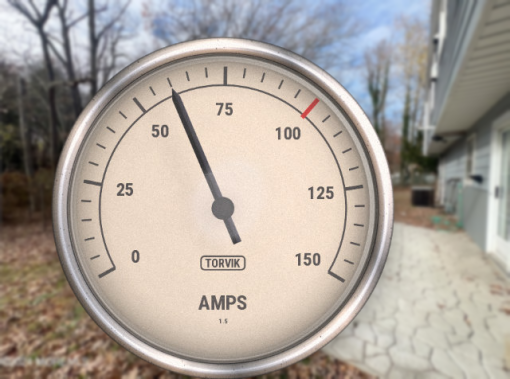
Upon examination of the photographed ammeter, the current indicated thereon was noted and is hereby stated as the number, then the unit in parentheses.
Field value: 60 (A)
